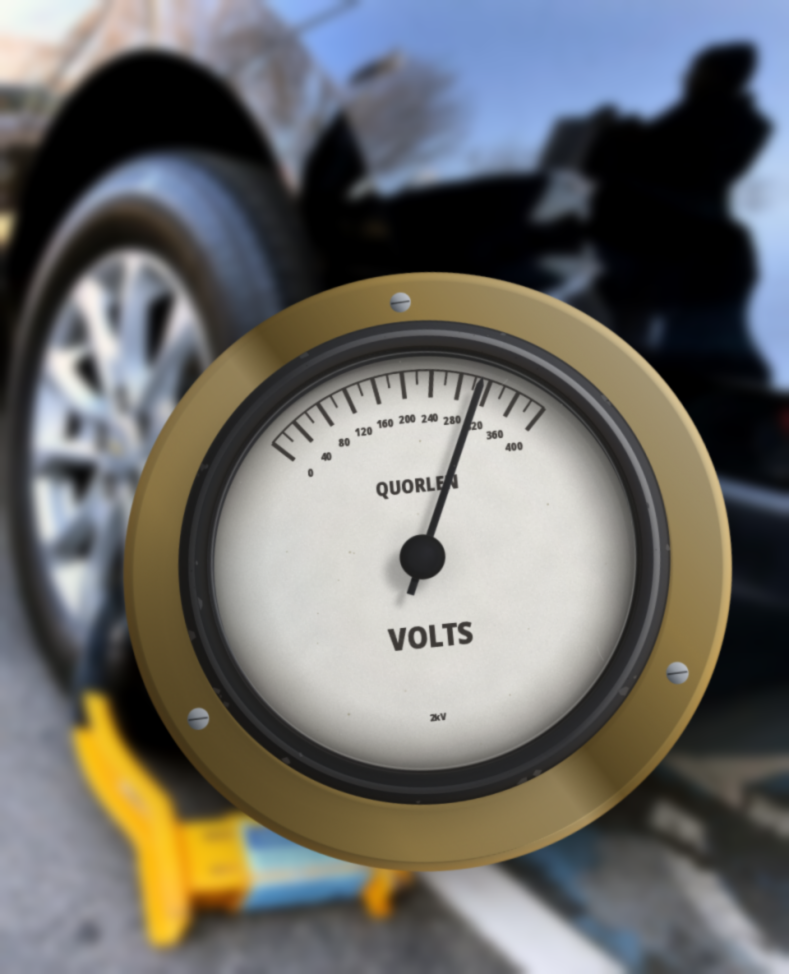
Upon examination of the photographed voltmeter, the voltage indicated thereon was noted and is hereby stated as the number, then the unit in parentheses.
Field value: 310 (V)
